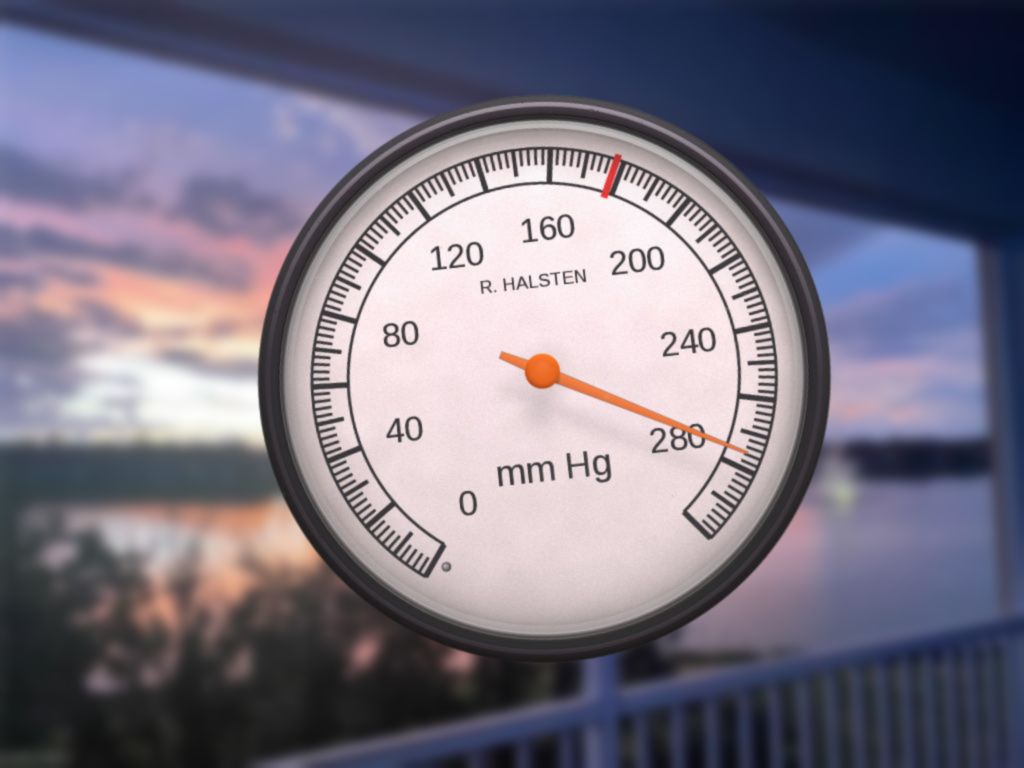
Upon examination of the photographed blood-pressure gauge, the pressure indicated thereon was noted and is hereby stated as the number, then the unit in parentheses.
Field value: 276 (mmHg)
